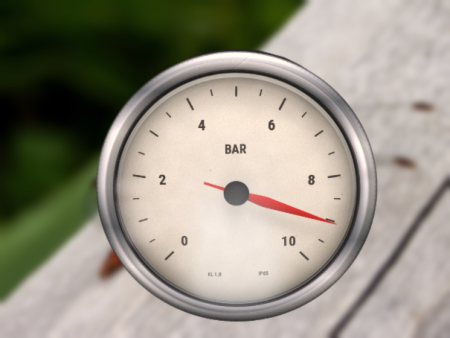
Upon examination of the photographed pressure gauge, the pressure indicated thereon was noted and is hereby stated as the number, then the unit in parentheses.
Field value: 9 (bar)
